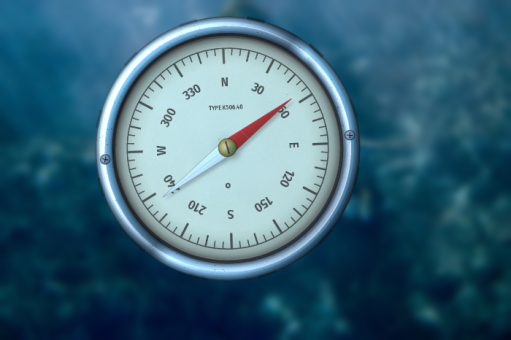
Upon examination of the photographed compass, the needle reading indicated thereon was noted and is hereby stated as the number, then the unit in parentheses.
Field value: 55 (°)
